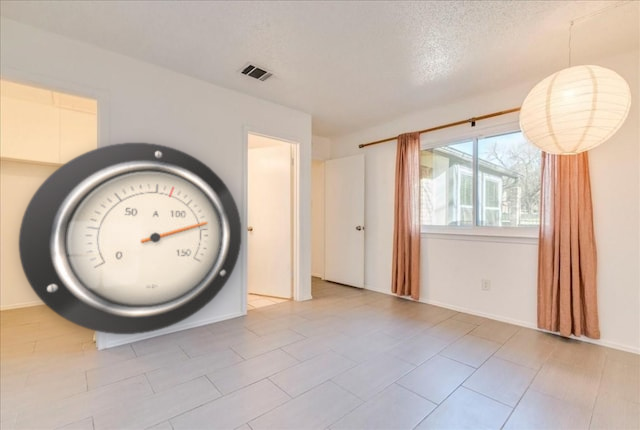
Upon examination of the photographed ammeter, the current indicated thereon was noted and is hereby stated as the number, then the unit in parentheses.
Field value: 120 (A)
